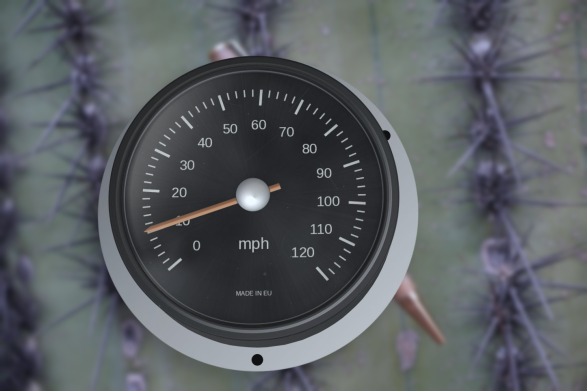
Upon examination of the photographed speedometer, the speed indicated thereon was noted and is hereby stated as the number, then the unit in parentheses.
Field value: 10 (mph)
